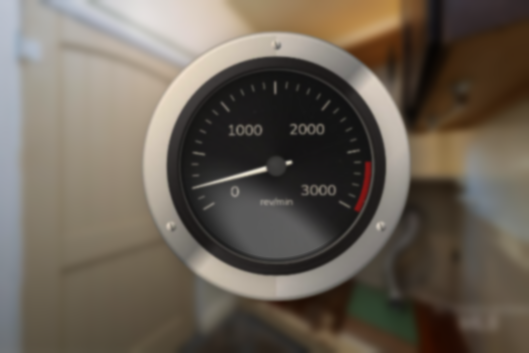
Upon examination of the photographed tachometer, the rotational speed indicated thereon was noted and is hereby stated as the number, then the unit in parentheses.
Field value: 200 (rpm)
